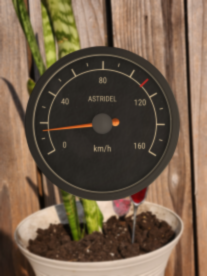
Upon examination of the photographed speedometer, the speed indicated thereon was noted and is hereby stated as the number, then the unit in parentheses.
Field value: 15 (km/h)
